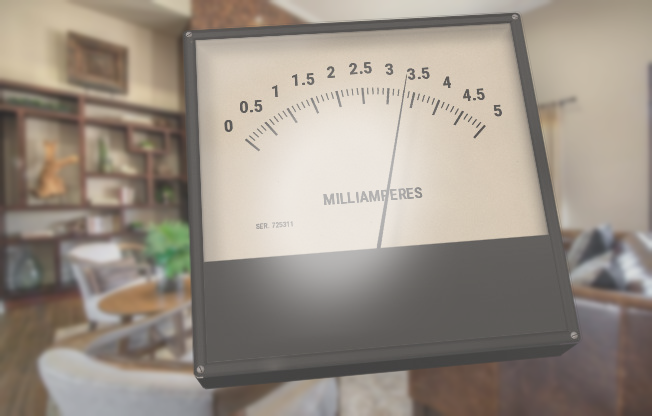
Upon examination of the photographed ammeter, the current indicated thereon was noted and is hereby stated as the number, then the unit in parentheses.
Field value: 3.3 (mA)
